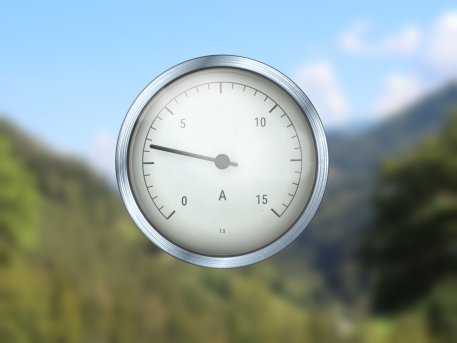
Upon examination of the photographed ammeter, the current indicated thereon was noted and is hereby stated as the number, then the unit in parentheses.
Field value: 3.25 (A)
